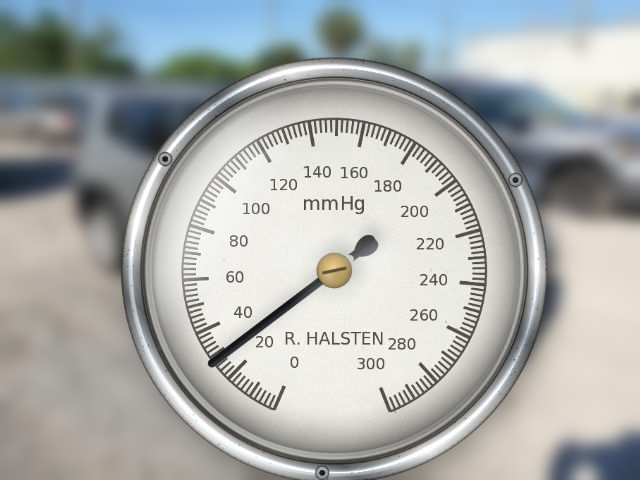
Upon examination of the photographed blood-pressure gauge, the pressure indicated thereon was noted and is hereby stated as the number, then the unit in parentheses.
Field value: 28 (mmHg)
